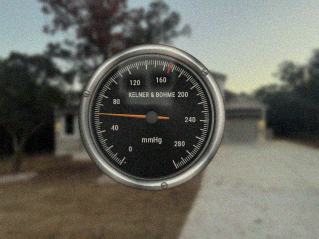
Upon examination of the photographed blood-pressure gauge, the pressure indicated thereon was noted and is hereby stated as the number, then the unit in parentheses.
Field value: 60 (mmHg)
